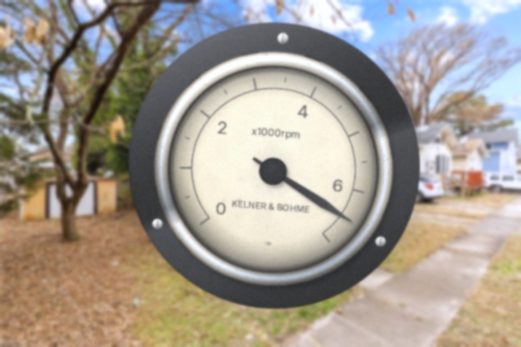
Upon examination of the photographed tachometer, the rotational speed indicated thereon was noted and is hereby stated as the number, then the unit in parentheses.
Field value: 6500 (rpm)
